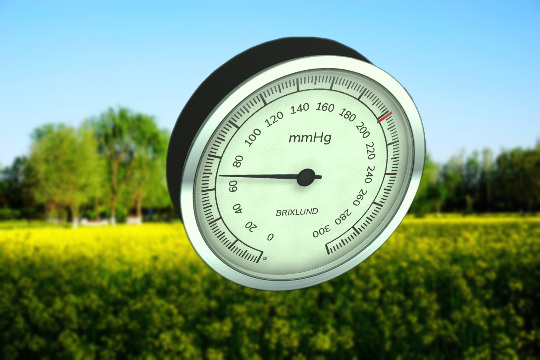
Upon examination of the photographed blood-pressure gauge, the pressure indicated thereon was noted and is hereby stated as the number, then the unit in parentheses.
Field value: 70 (mmHg)
